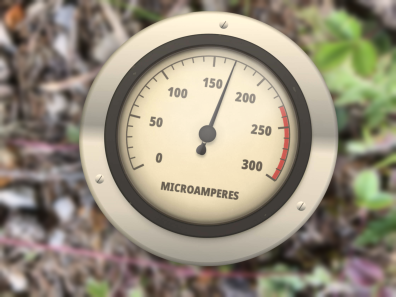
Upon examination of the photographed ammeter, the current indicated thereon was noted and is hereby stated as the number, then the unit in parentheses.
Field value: 170 (µA)
